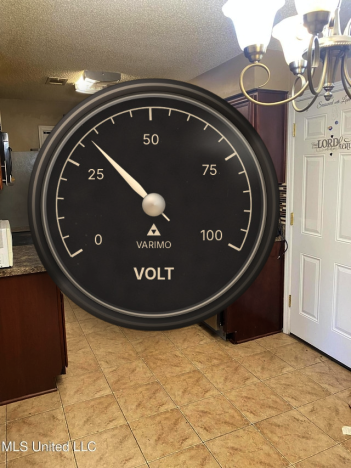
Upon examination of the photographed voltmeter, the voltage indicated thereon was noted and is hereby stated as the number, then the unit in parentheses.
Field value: 32.5 (V)
